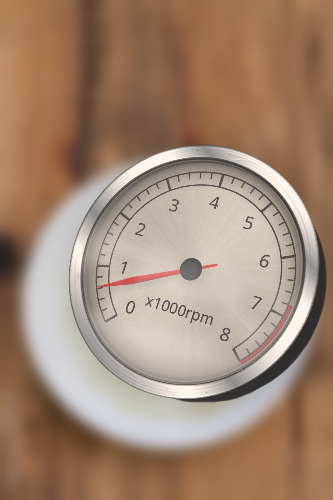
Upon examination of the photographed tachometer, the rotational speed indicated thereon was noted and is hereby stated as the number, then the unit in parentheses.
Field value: 600 (rpm)
